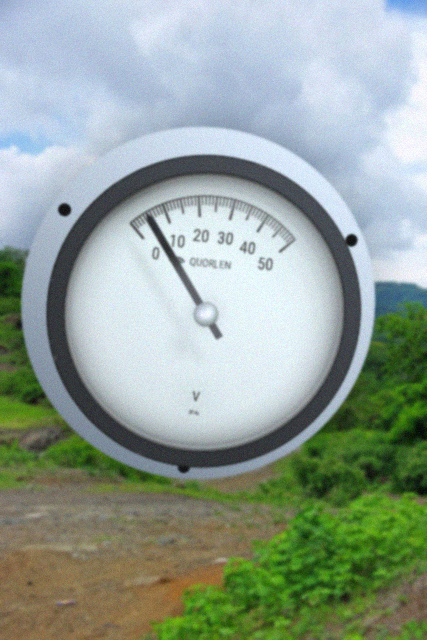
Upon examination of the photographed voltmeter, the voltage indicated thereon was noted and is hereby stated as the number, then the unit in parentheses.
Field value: 5 (V)
